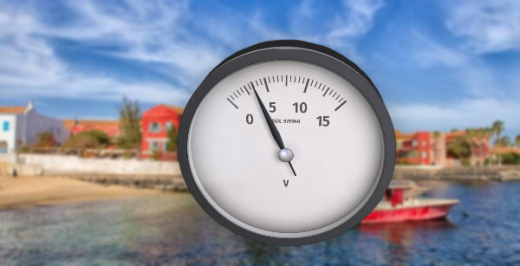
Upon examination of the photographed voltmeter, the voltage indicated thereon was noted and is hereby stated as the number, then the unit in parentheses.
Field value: 3.5 (V)
